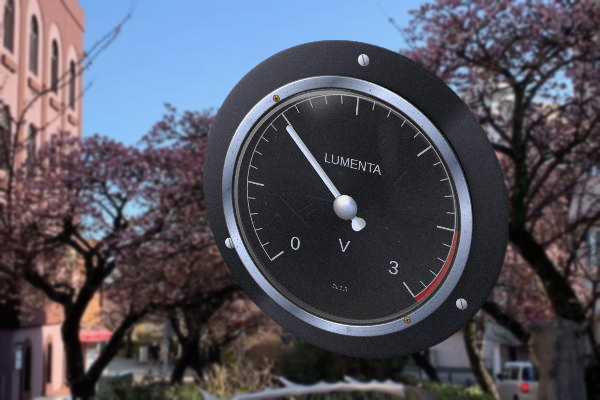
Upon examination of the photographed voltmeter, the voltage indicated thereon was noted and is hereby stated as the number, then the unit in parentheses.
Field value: 1 (V)
